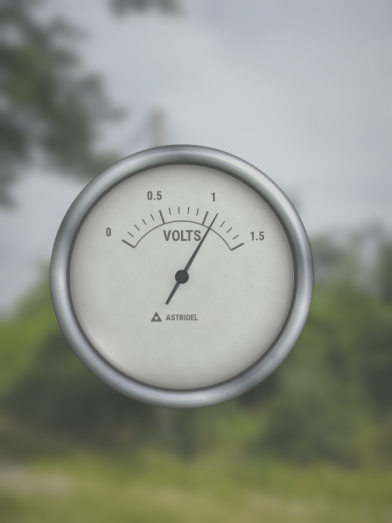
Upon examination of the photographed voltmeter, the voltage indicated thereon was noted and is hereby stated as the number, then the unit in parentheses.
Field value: 1.1 (V)
